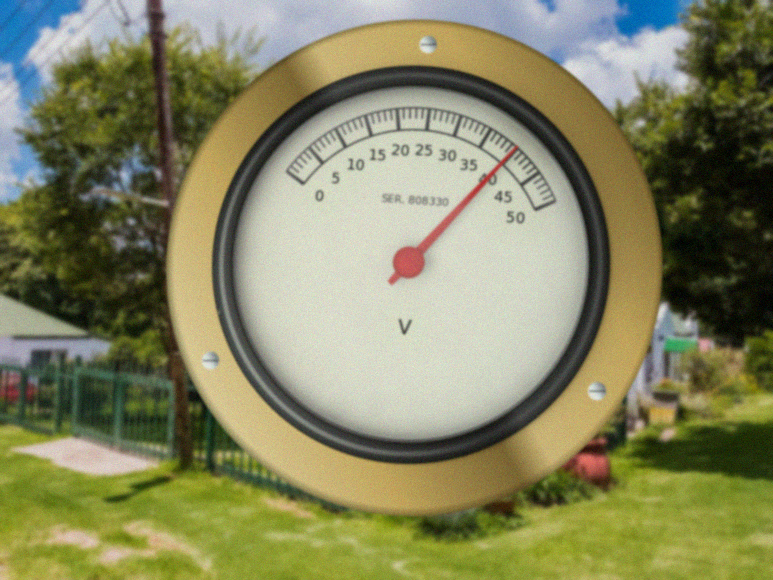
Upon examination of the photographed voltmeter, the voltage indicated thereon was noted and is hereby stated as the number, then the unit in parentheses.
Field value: 40 (V)
